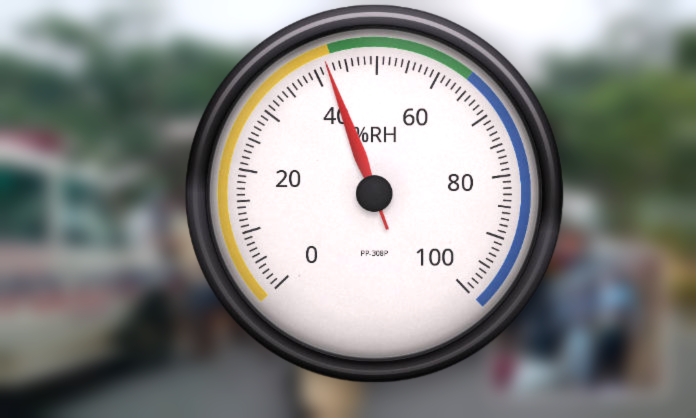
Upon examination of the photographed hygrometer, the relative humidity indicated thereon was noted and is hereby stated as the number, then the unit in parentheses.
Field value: 42 (%)
